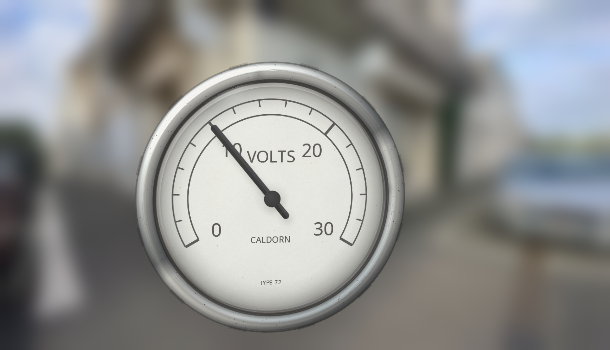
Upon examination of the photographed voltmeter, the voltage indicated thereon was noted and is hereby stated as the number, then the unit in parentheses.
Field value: 10 (V)
